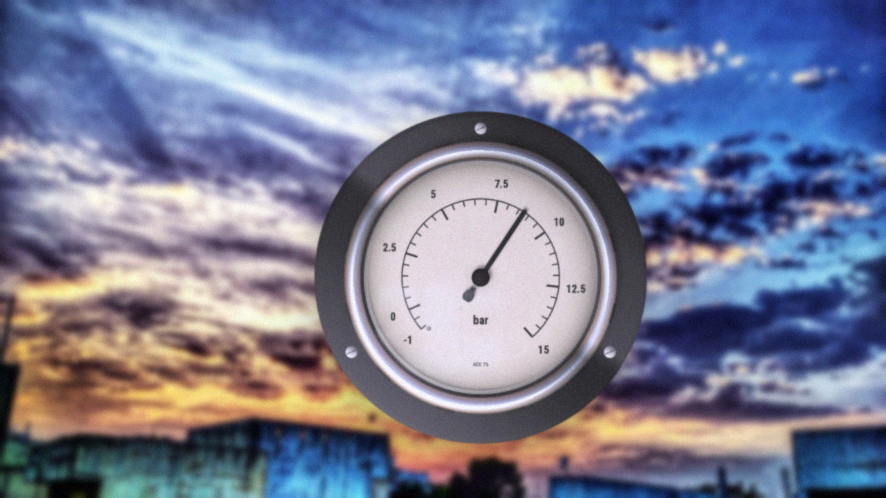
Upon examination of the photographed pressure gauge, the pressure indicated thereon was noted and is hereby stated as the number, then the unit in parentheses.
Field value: 8.75 (bar)
